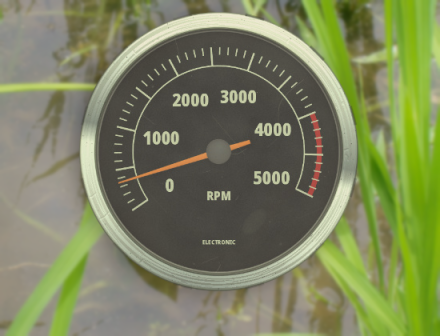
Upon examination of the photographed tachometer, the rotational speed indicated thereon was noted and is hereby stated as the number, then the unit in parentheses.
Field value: 350 (rpm)
